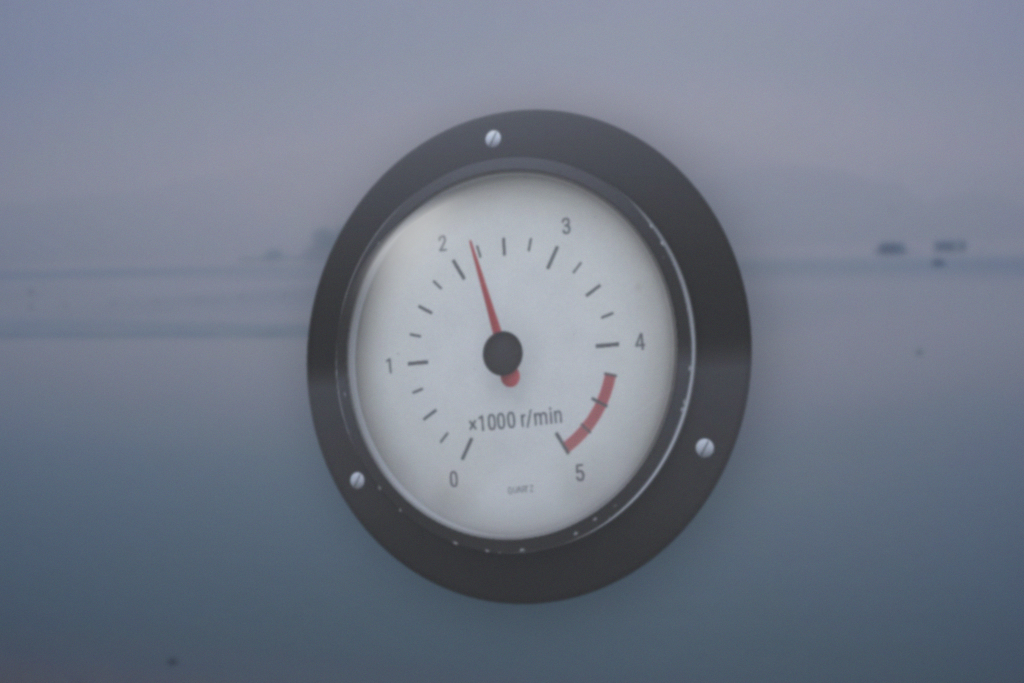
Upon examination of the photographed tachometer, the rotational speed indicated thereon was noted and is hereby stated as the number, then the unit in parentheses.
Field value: 2250 (rpm)
